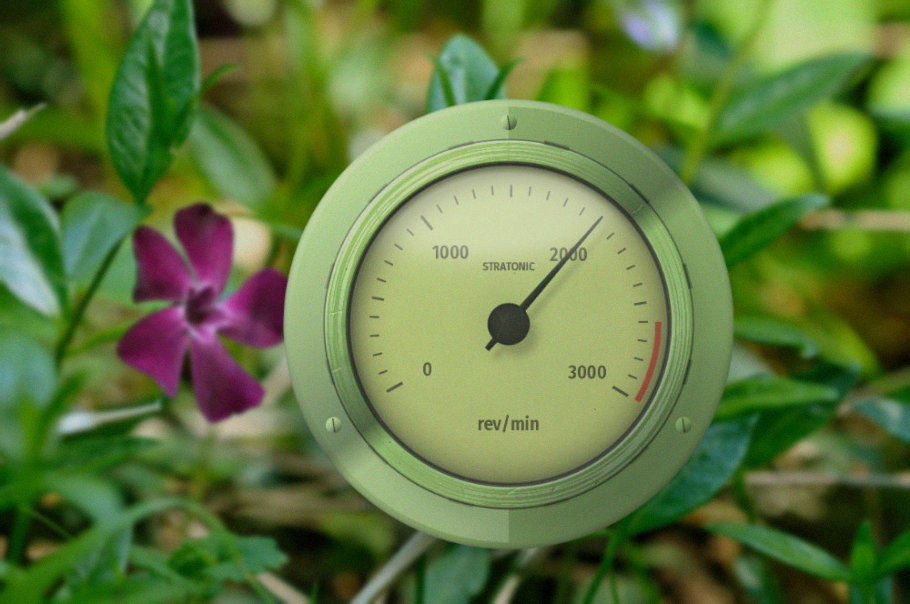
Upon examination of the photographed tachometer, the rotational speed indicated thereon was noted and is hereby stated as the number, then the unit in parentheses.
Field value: 2000 (rpm)
